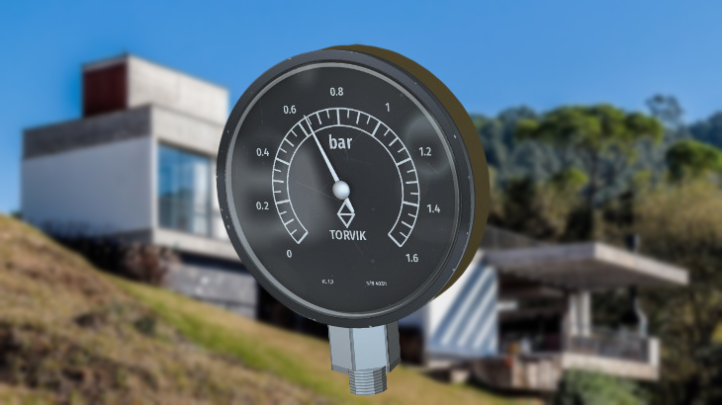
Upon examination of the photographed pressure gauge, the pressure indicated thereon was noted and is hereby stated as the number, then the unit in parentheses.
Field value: 0.65 (bar)
